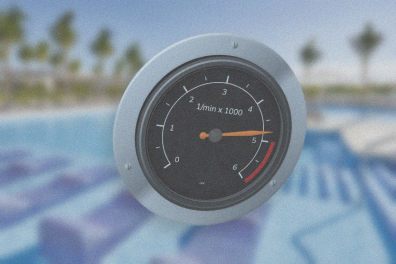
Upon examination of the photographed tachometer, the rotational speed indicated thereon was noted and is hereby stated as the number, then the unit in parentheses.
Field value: 4750 (rpm)
